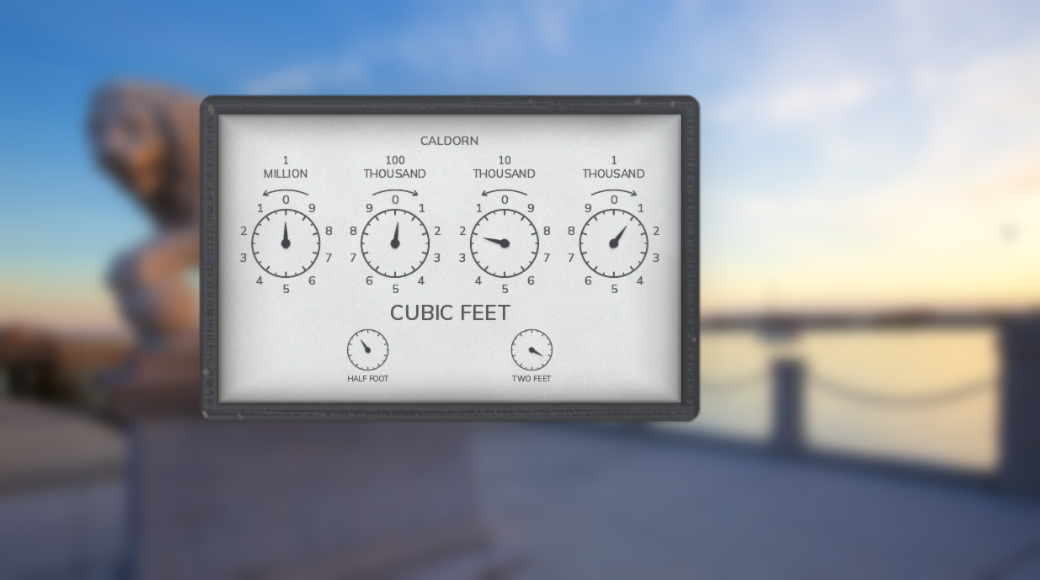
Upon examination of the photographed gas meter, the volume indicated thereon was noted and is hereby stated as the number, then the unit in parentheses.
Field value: 2100 (ft³)
